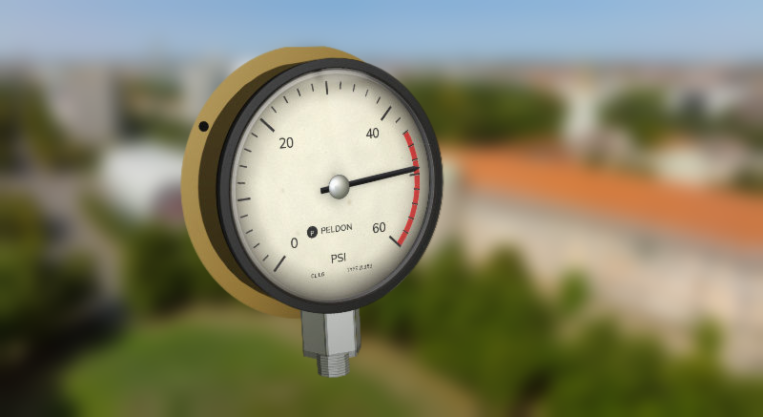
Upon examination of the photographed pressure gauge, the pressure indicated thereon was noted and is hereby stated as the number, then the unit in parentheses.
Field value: 49 (psi)
